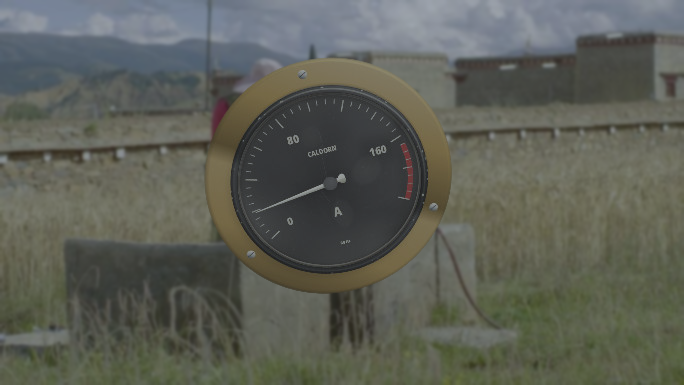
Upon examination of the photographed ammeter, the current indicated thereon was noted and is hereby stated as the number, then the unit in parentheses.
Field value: 20 (A)
